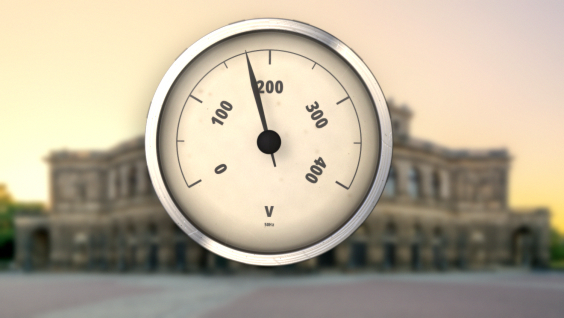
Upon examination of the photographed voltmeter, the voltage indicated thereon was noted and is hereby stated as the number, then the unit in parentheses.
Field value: 175 (V)
